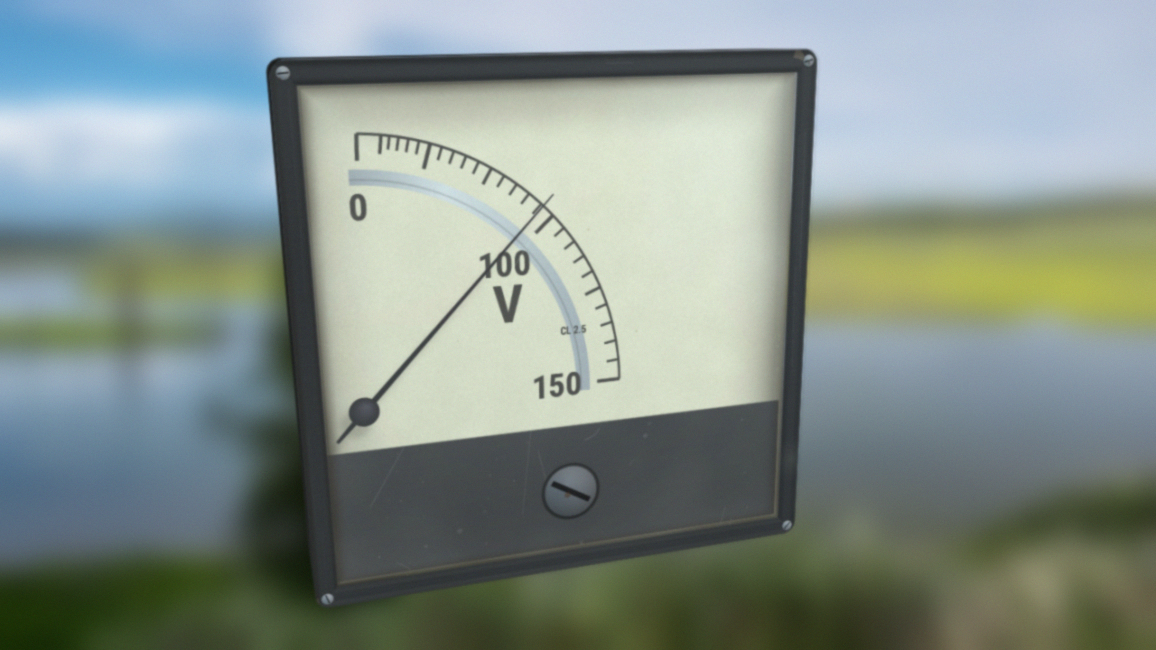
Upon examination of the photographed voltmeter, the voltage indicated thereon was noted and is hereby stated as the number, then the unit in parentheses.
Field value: 95 (V)
